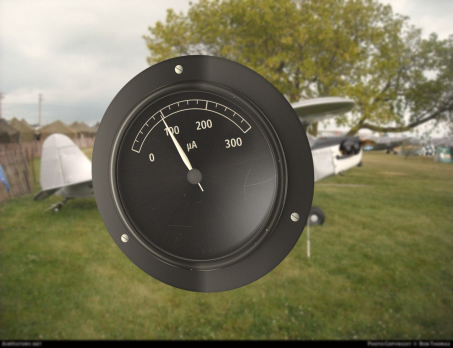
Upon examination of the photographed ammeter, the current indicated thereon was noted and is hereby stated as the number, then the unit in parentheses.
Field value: 100 (µA)
